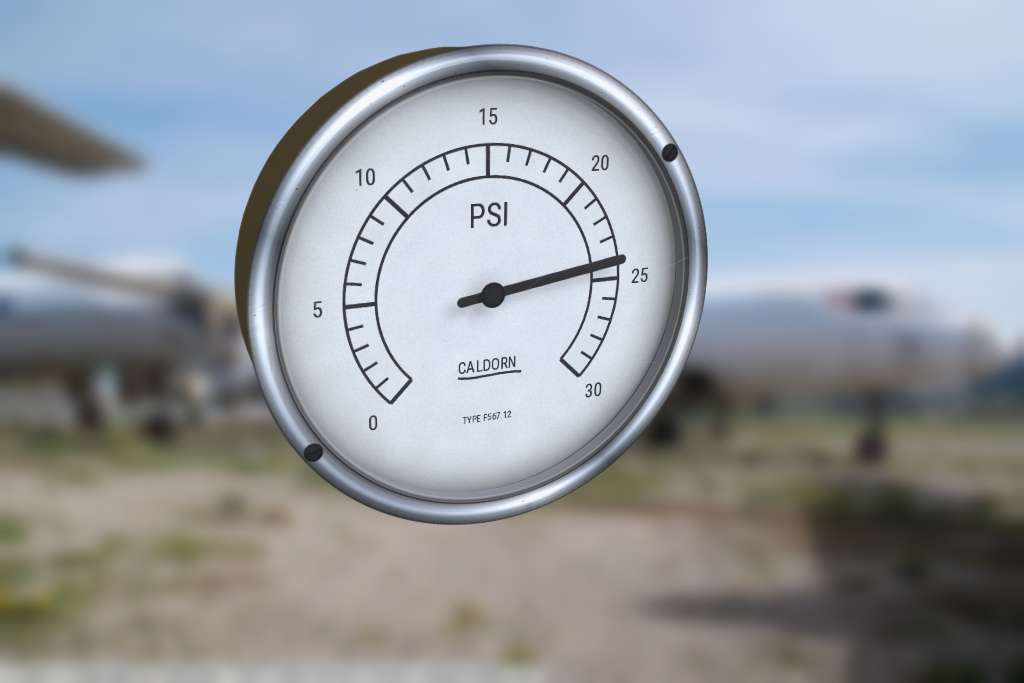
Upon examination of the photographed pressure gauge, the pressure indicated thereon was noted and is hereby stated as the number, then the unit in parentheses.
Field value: 24 (psi)
